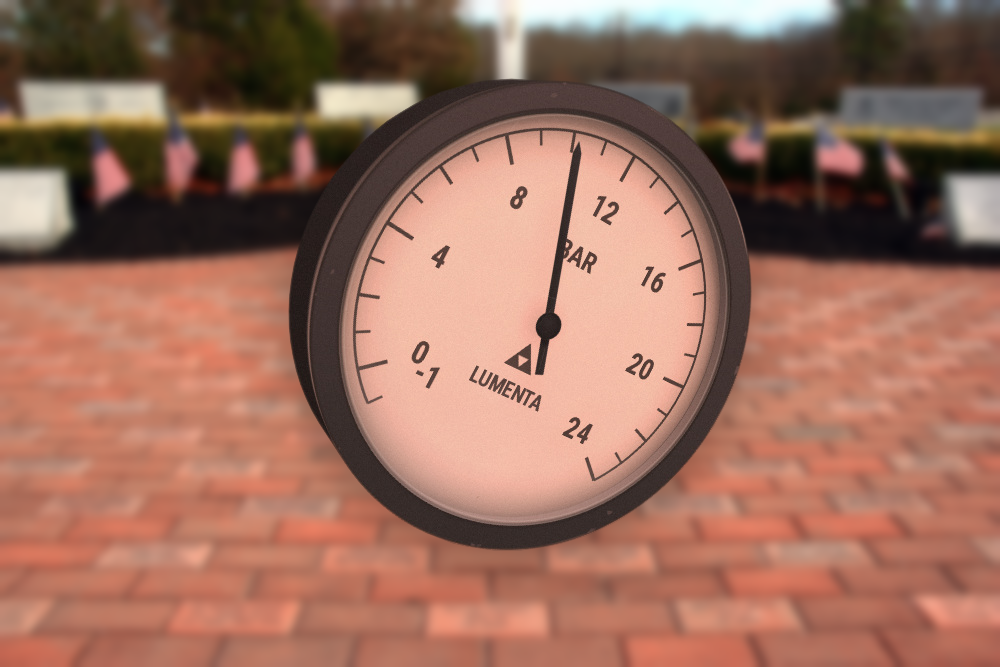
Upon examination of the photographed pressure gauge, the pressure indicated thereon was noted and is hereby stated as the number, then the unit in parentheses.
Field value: 10 (bar)
